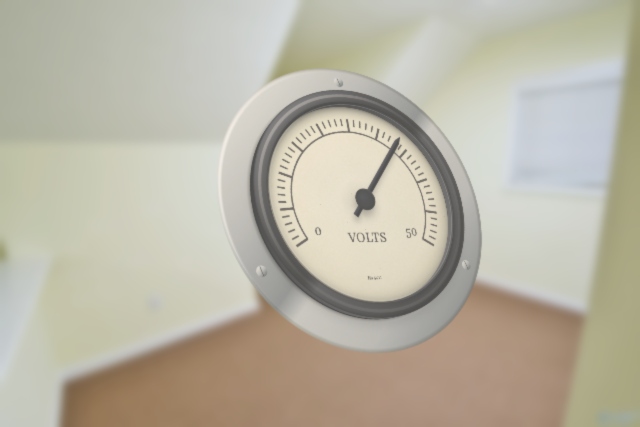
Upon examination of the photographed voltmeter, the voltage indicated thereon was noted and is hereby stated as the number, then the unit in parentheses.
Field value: 33 (V)
